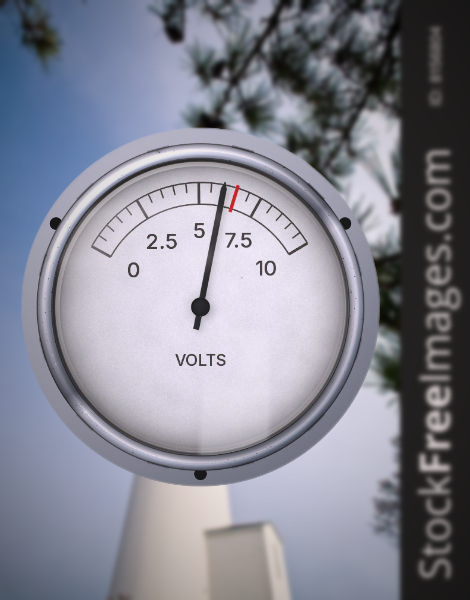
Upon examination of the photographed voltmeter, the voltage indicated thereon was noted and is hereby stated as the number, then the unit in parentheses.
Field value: 6 (V)
